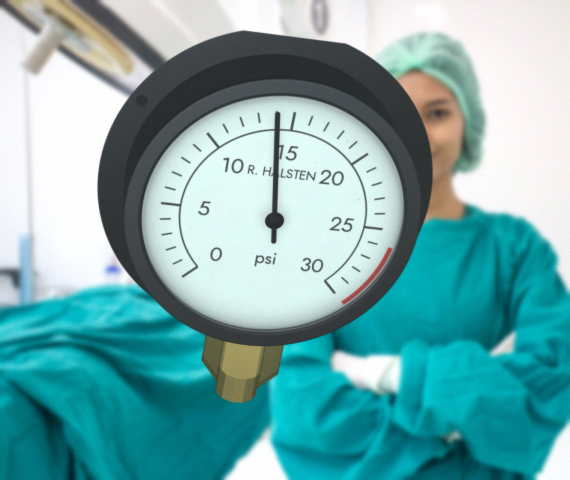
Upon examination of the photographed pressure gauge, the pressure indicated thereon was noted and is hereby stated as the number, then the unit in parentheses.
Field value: 14 (psi)
